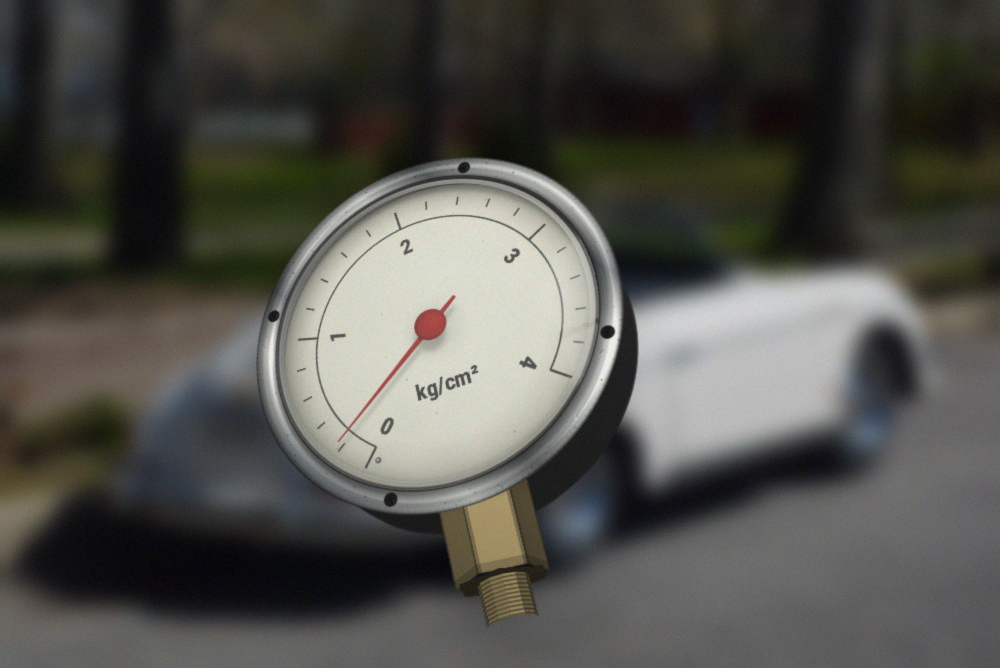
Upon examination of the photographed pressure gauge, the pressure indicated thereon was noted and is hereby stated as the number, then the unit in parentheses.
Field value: 0.2 (kg/cm²)
